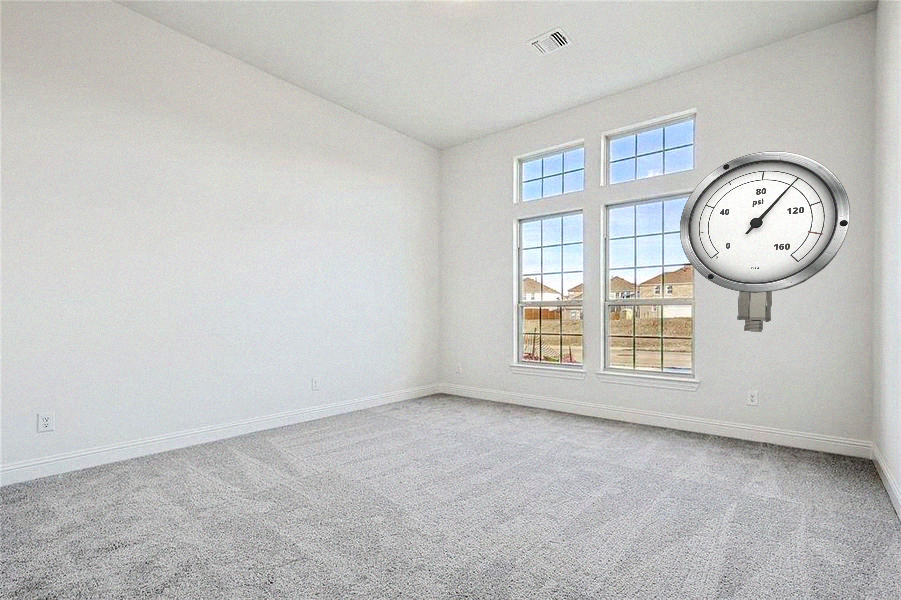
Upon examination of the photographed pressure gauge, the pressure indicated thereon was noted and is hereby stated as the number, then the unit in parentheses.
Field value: 100 (psi)
